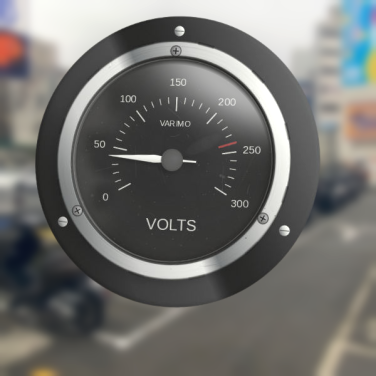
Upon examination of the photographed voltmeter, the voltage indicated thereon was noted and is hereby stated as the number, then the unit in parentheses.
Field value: 40 (V)
